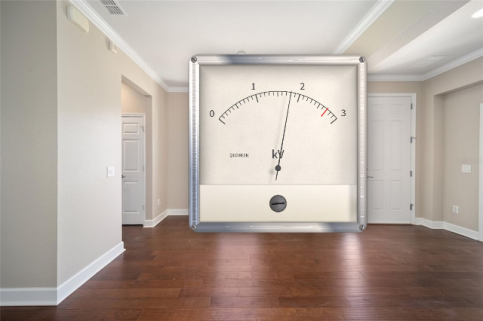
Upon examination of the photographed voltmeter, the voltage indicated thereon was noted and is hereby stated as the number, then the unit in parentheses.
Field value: 1.8 (kV)
